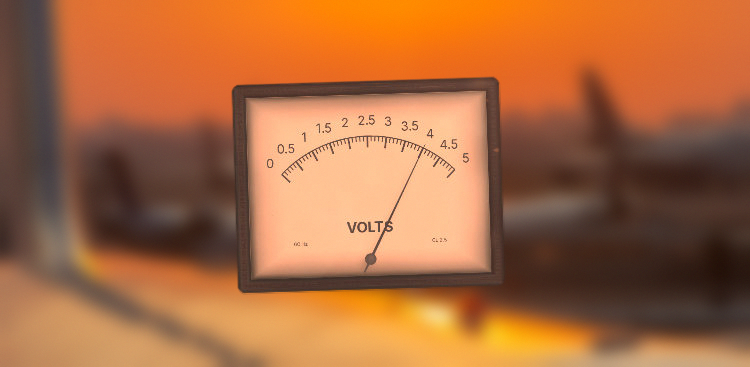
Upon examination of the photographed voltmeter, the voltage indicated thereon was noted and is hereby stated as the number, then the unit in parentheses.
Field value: 4 (V)
